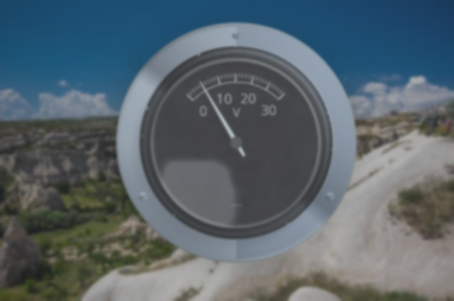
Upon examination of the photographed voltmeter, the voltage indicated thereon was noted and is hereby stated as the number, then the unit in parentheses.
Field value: 5 (V)
